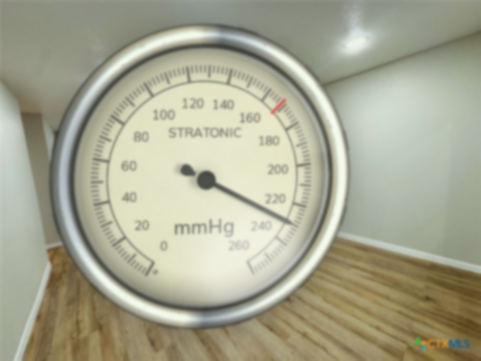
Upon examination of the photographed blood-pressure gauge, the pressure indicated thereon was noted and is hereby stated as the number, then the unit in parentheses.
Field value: 230 (mmHg)
